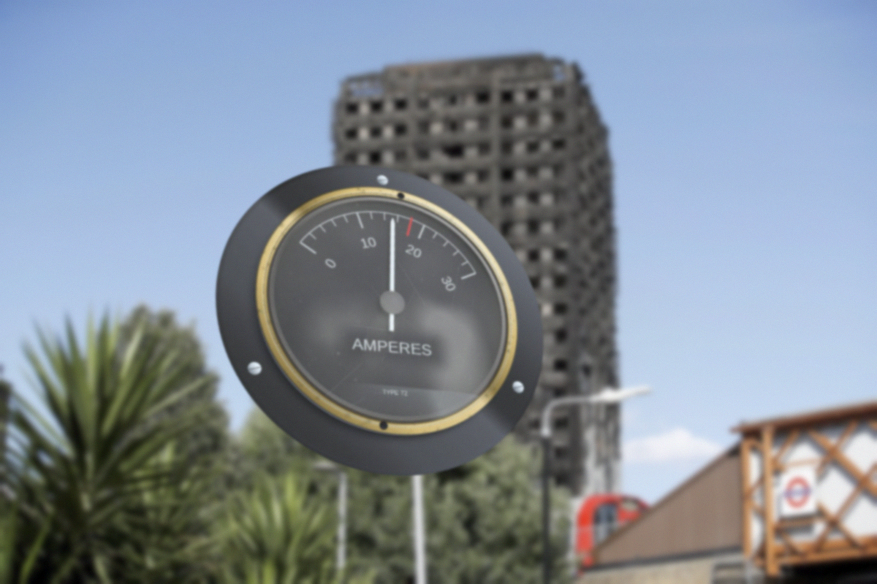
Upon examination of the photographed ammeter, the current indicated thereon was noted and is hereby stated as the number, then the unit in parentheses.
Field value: 15 (A)
